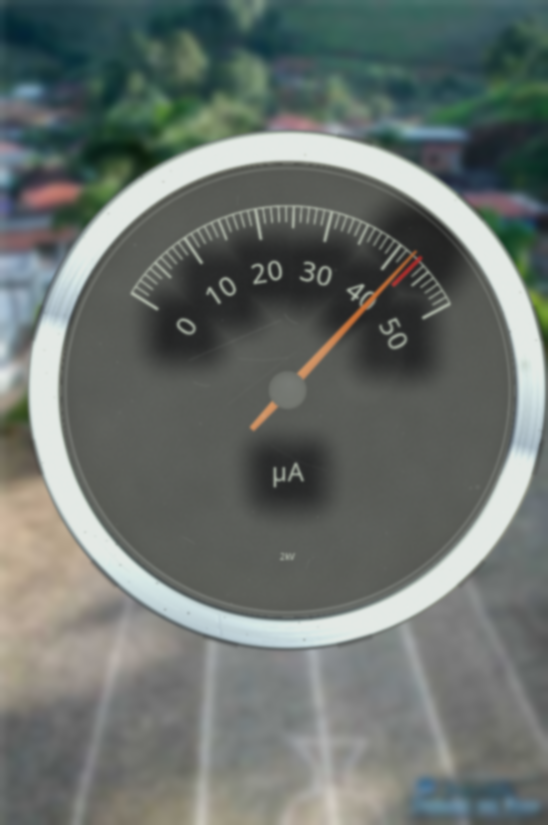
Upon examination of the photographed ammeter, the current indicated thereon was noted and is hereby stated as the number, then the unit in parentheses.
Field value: 42 (µA)
